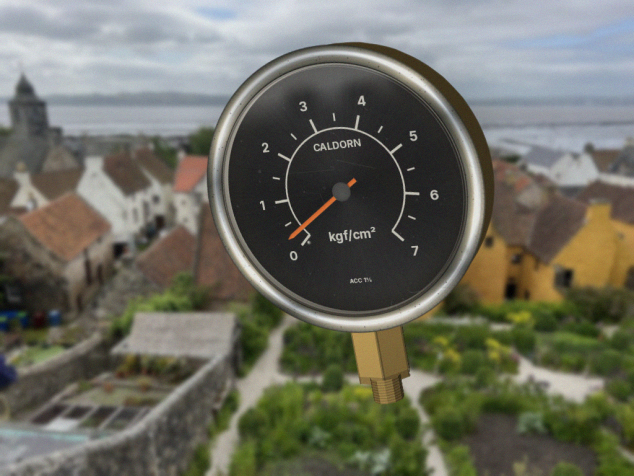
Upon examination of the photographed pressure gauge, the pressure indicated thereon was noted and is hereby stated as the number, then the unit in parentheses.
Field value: 0.25 (kg/cm²)
